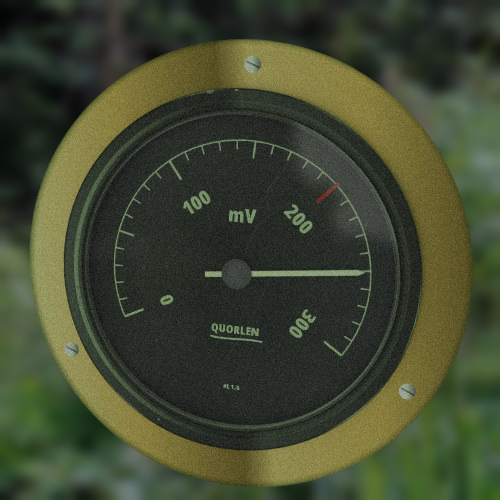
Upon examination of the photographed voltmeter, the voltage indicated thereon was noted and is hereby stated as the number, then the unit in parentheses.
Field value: 250 (mV)
